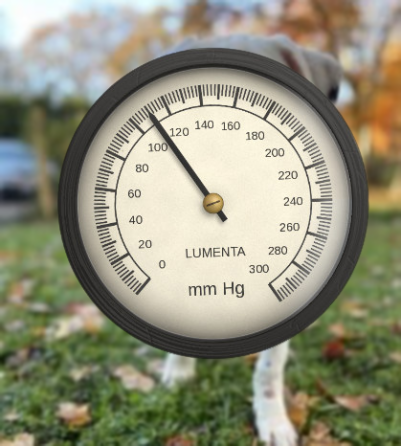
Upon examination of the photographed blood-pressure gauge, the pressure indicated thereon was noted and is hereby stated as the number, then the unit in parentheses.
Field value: 110 (mmHg)
